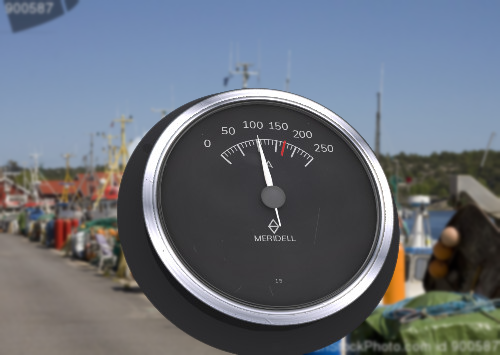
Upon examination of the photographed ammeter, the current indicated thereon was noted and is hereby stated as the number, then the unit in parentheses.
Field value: 100 (A)
